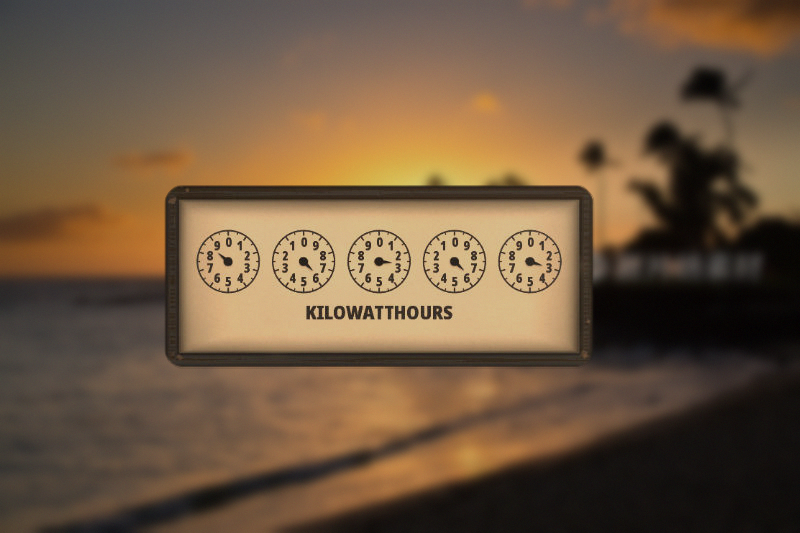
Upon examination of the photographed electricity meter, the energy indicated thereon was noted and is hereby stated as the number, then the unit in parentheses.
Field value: 86263 (kWh)
